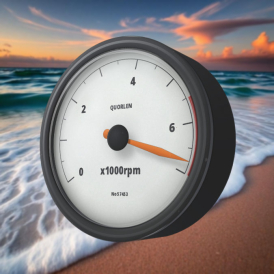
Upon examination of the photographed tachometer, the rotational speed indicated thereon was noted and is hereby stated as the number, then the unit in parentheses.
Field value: 6750 (rpm)
